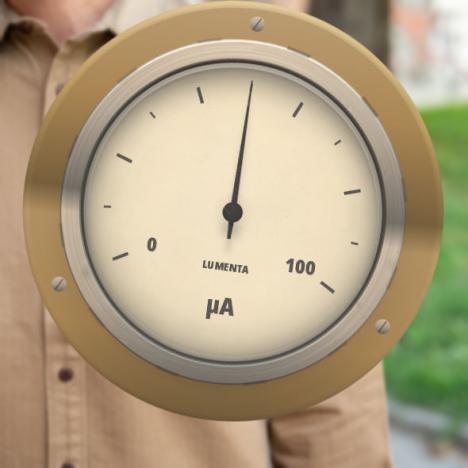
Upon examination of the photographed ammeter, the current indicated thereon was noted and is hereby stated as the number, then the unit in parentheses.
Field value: 50 (µA)
